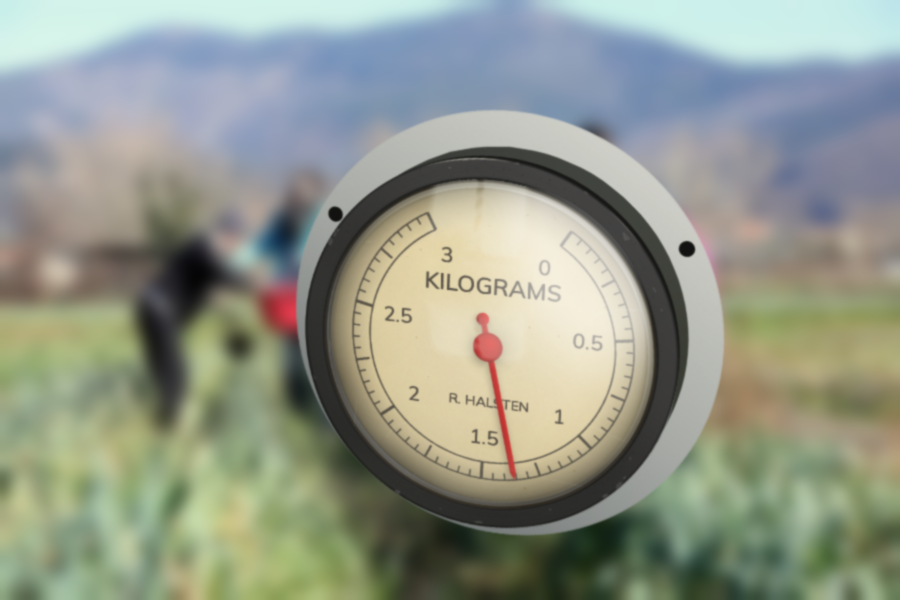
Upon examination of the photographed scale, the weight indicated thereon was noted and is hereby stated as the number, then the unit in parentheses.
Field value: 1.35 (kg)
